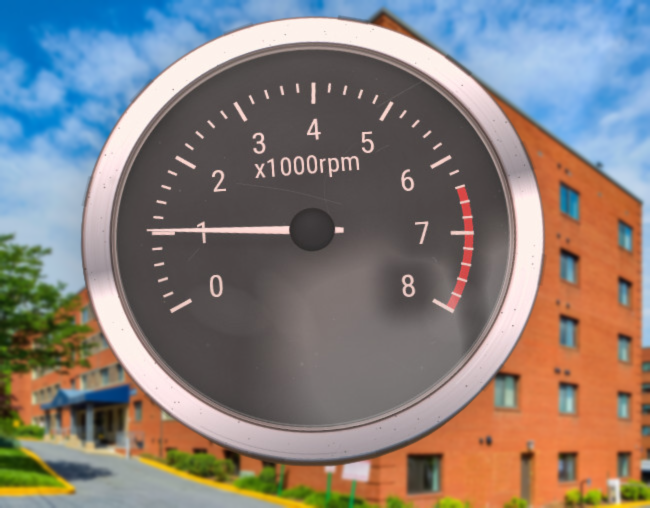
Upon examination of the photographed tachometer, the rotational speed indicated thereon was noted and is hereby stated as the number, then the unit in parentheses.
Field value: 1000 (rpm)
